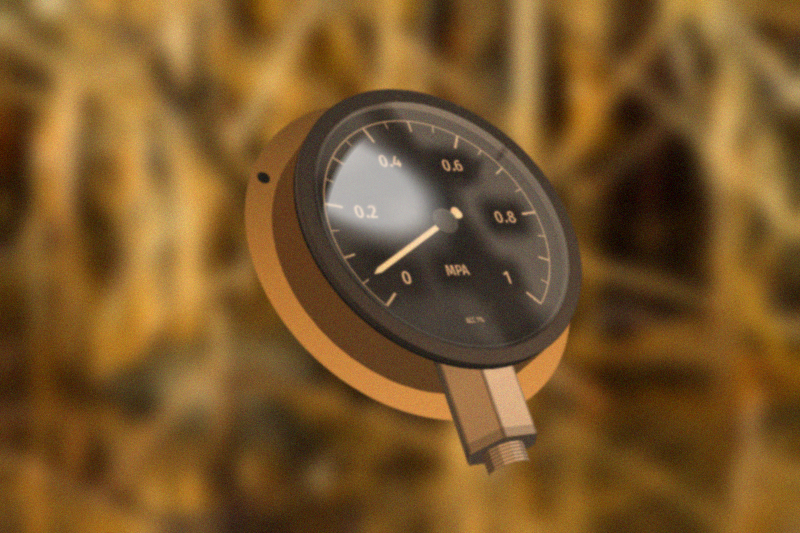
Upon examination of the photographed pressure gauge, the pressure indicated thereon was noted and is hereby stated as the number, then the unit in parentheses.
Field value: 0.05 (MPa)
